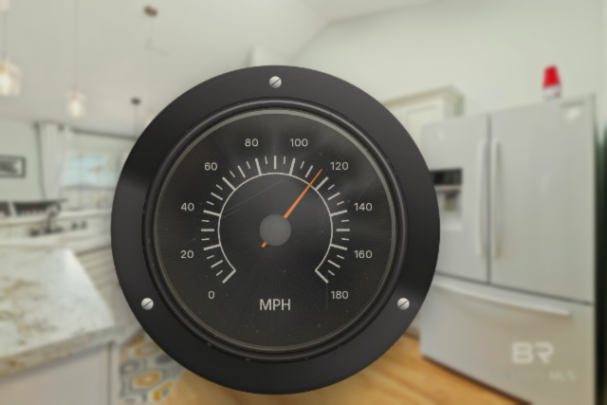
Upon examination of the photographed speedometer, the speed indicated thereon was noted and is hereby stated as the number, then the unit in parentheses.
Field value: 115 (mph)
